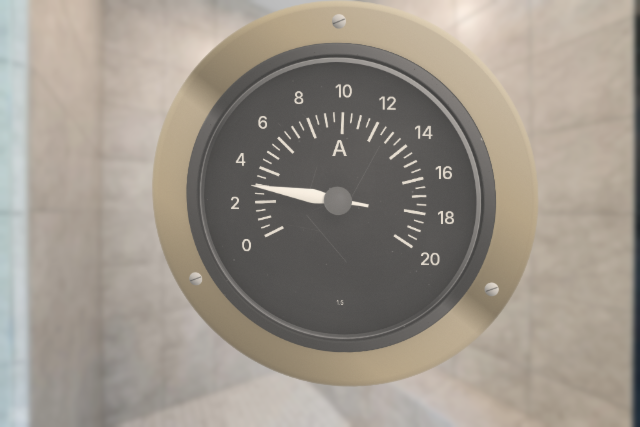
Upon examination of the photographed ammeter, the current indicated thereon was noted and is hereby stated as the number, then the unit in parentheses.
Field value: 3 (A)
